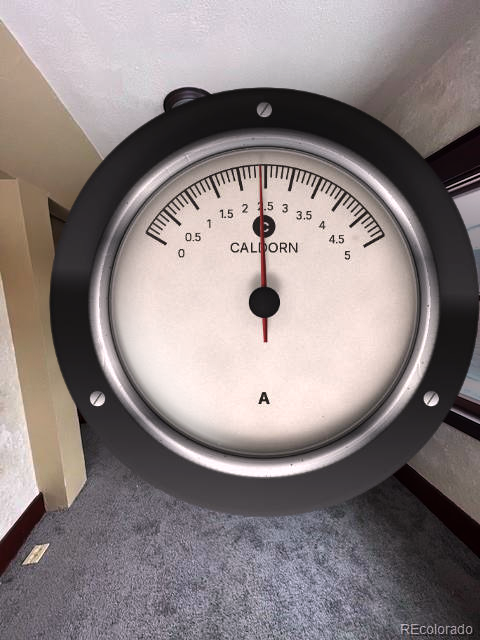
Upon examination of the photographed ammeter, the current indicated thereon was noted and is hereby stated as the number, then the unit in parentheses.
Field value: 2.4 (A)
